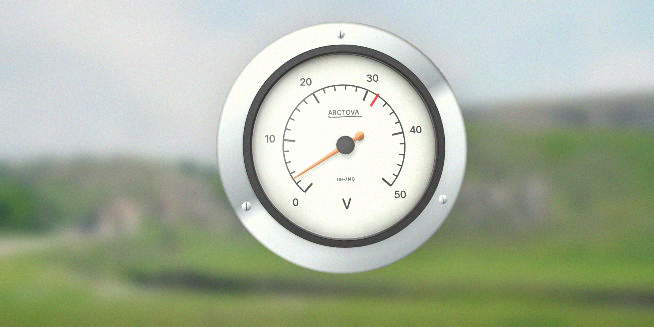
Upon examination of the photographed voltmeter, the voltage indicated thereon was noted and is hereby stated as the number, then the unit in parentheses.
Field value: 3 (V)
